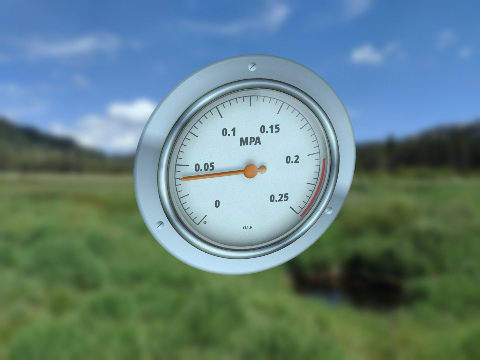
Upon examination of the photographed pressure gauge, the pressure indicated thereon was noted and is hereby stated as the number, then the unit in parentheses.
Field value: 0.04 (MPa)
